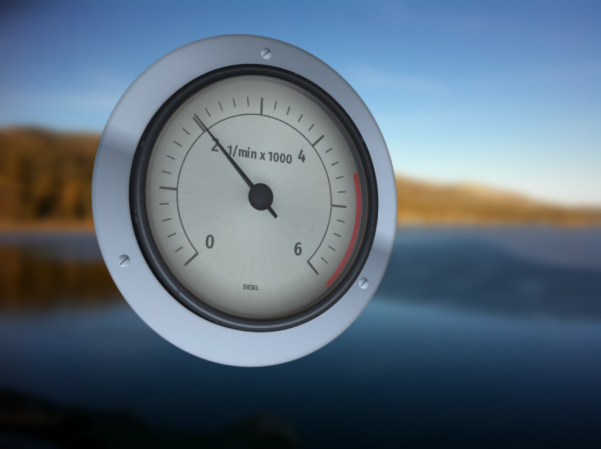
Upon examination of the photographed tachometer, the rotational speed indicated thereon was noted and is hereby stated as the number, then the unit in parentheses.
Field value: 2000 (rpm)
